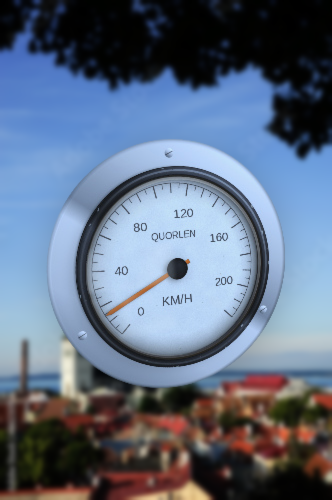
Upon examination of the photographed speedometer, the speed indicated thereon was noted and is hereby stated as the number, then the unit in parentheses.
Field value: 15 (km/h)
